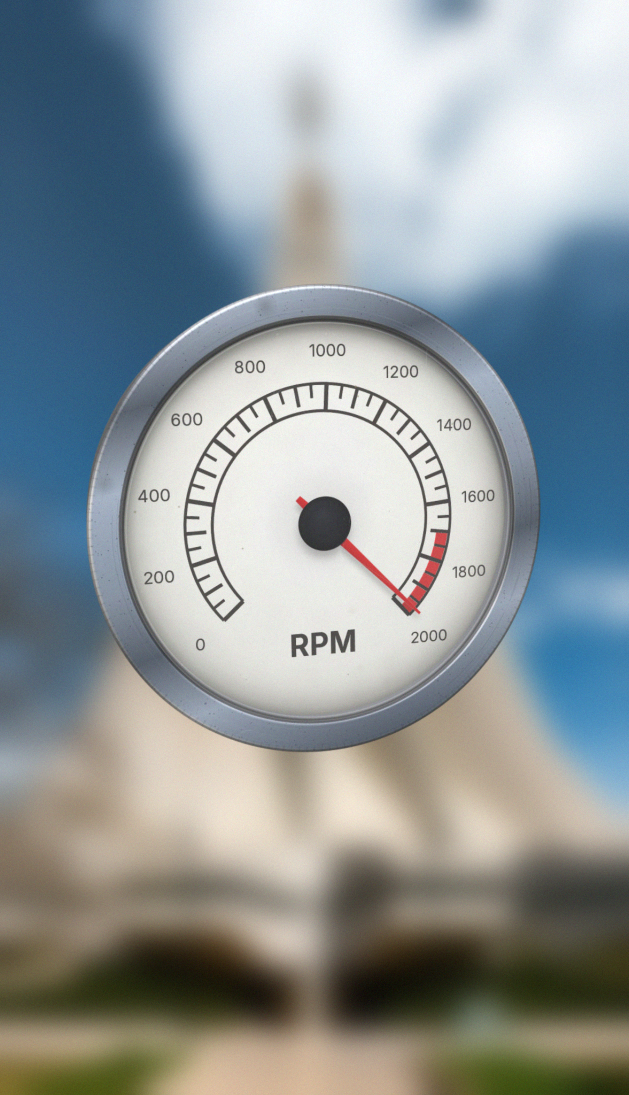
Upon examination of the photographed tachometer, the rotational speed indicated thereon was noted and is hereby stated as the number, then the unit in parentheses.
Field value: 1975 (rpm)
